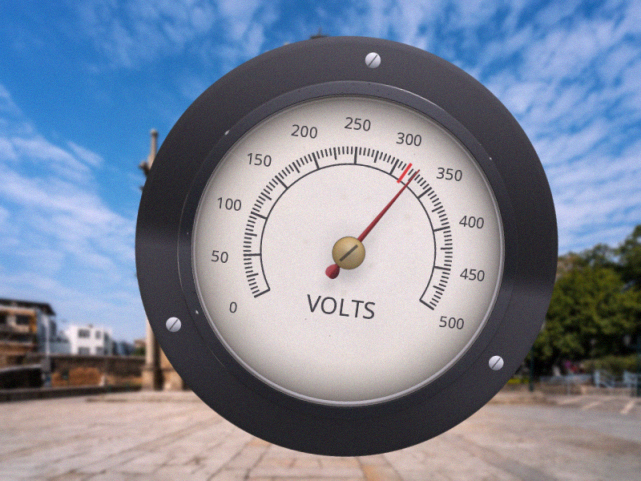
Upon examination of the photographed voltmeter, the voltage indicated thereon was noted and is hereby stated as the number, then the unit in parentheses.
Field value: 325 (V)
